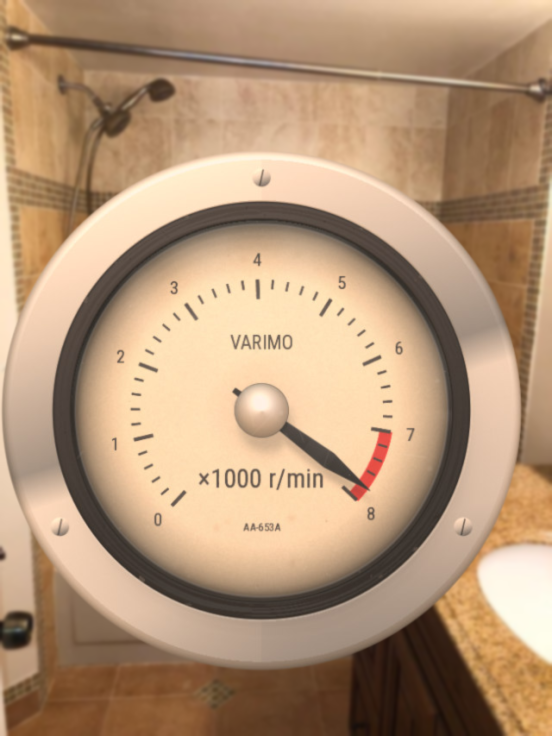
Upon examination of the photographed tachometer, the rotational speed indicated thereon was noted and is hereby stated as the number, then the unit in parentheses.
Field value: 7800 (rpm)
